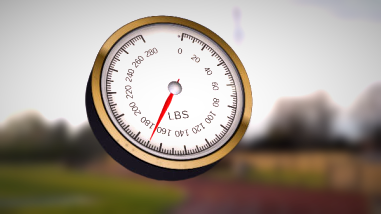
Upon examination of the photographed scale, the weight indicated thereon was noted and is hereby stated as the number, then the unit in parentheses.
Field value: 170 (lb)
